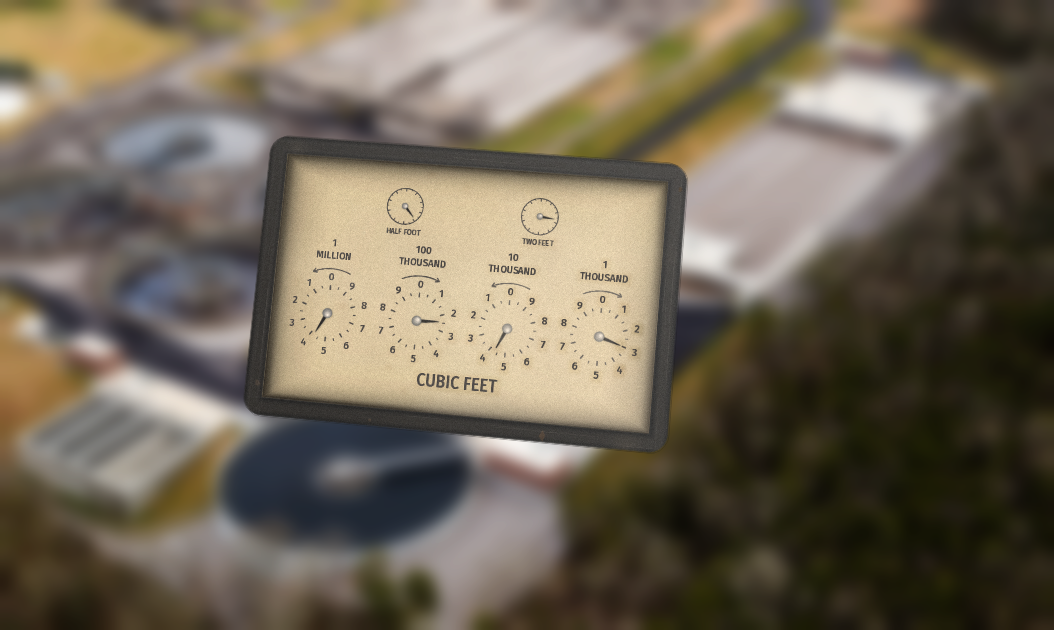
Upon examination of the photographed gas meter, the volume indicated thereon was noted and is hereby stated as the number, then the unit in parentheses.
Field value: 424300 (ft³)
